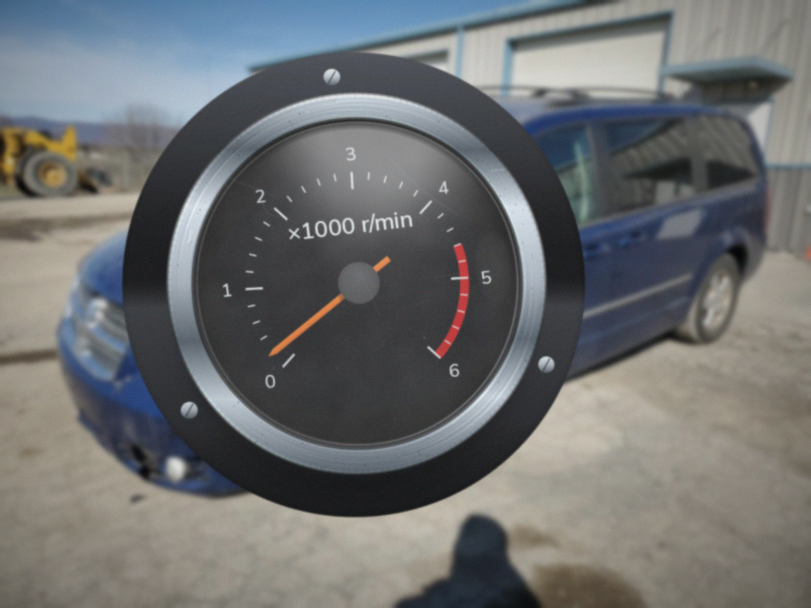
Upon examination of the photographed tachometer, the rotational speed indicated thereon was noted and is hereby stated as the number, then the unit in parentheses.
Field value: 200 (rpm)
